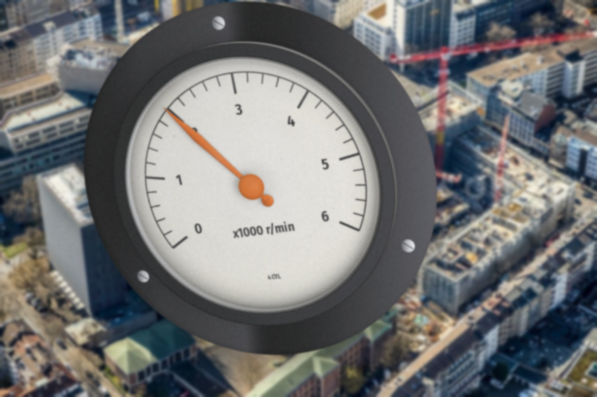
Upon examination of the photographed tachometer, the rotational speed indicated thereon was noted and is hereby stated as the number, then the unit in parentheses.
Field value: 2000 (rpm)
